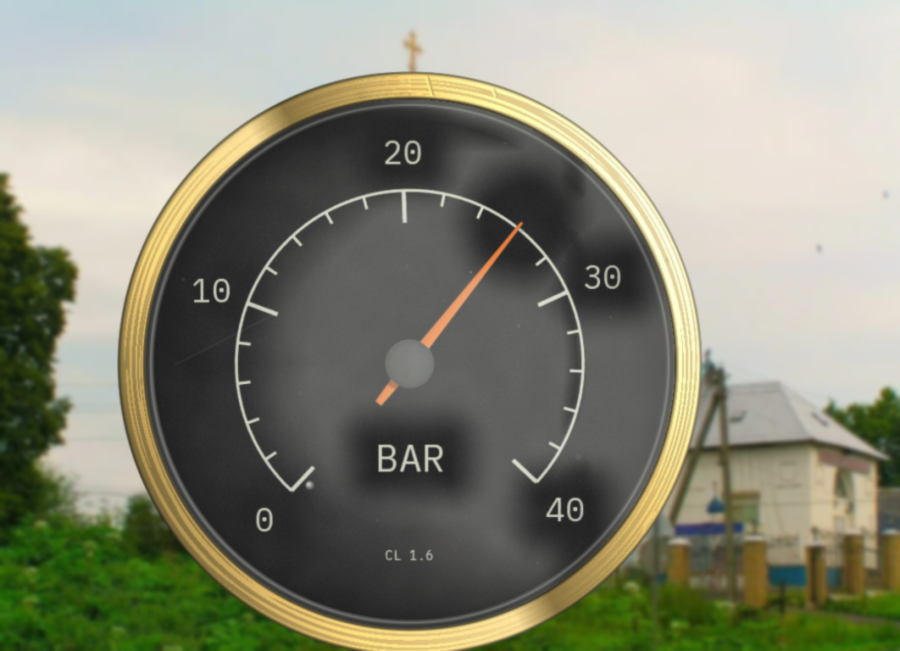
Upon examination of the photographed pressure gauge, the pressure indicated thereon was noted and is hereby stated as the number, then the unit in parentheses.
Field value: 26 (bar)
